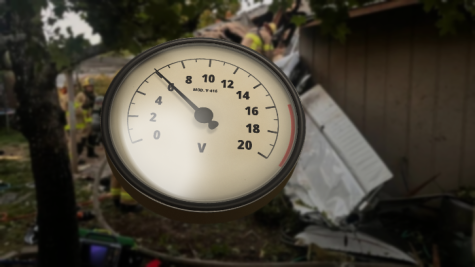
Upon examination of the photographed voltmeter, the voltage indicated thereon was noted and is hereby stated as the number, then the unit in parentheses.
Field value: 6 (V)
